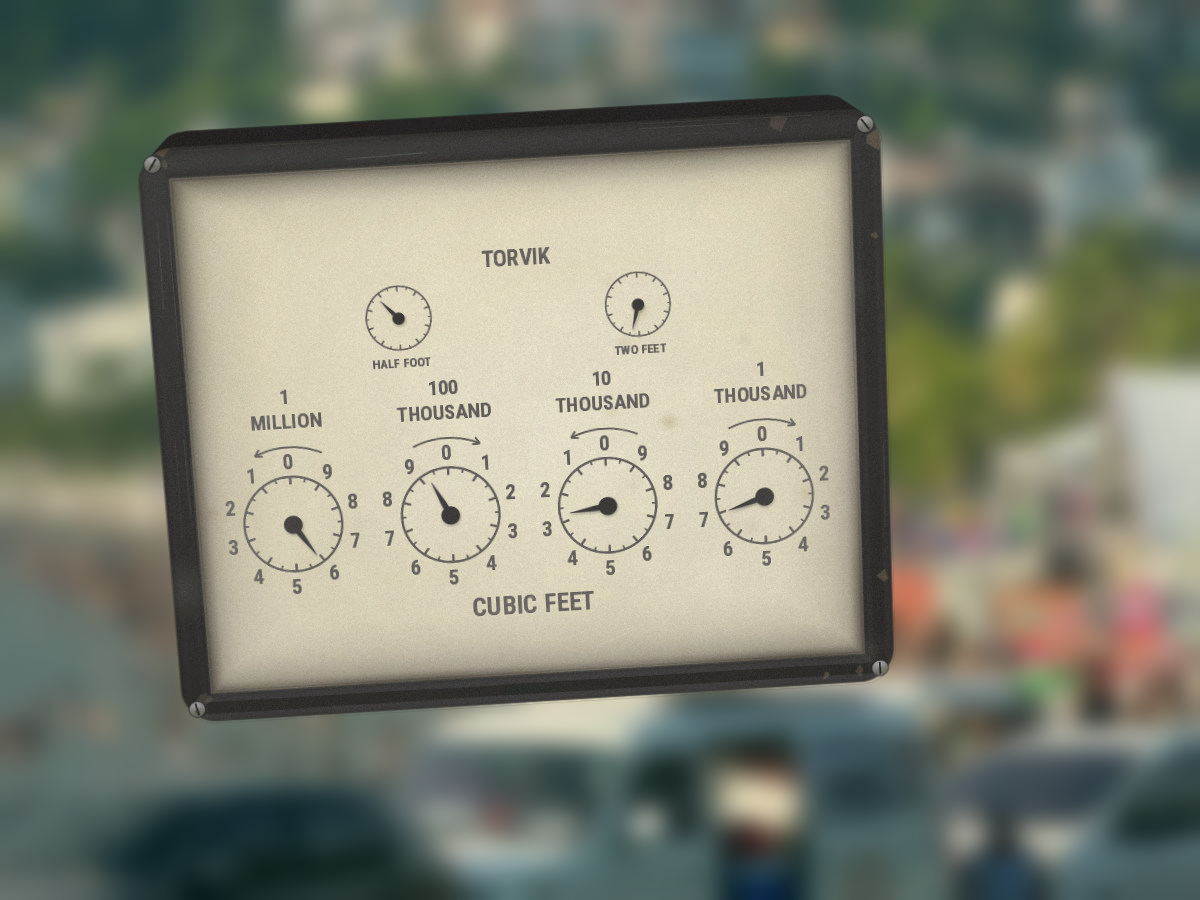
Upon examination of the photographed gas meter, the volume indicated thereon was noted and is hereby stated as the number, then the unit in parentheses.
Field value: 592700 (ft³)
